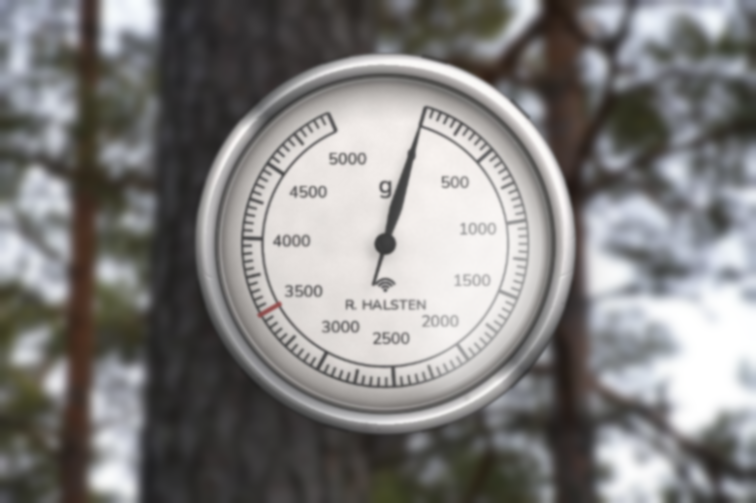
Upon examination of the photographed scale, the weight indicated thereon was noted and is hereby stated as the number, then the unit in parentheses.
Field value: 0 (g)
